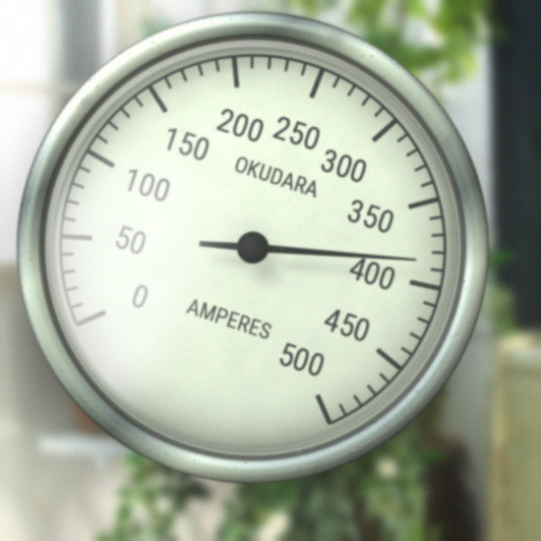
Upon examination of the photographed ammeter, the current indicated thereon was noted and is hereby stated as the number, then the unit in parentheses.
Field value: 385 (A)
